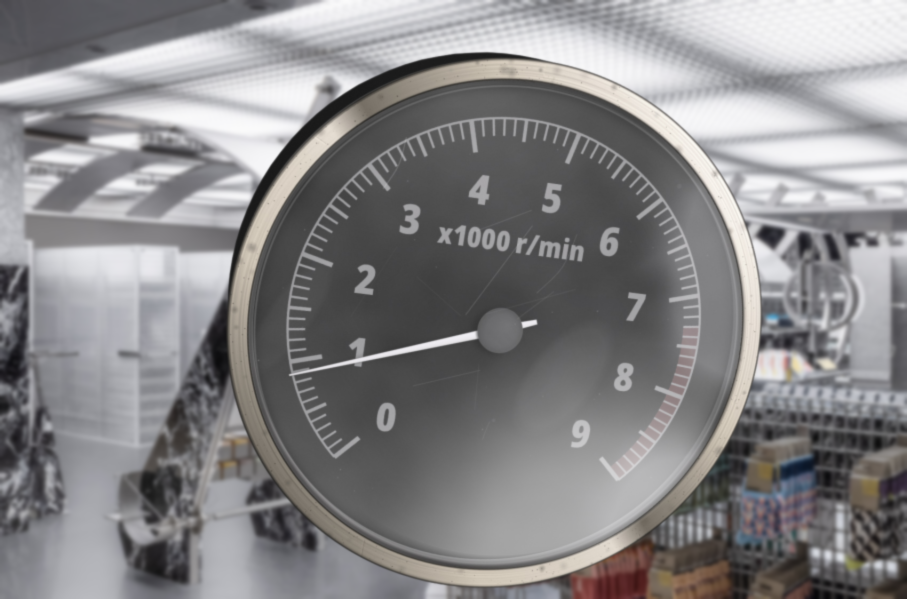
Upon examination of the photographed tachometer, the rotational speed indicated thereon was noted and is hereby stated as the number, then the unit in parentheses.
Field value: 900 (rpm)
